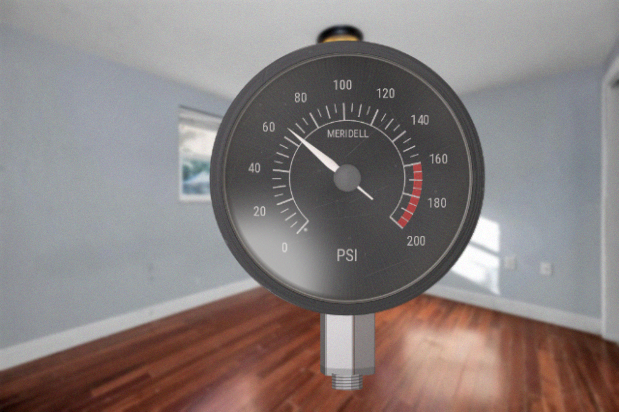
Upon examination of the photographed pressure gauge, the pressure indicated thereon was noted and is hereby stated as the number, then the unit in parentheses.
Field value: 65 (psi)
